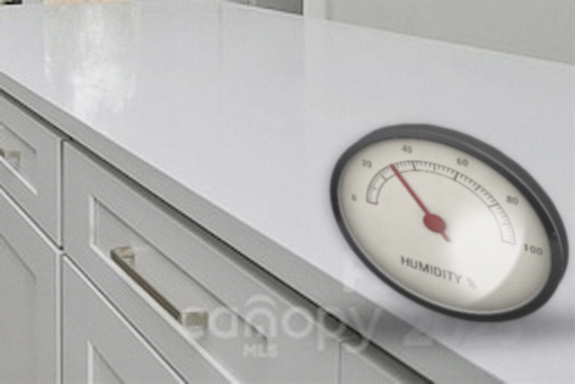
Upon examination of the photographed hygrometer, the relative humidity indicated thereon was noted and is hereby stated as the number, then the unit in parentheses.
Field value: 30 (%)
